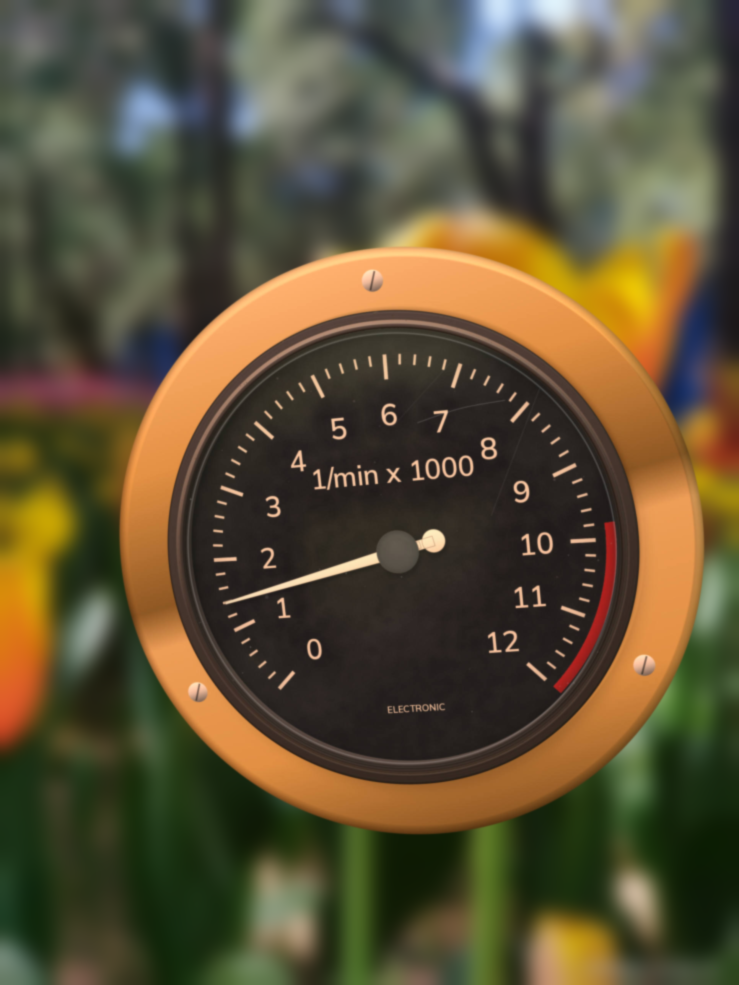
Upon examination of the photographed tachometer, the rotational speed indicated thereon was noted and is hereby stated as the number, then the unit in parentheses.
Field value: 1400 (rpm)
